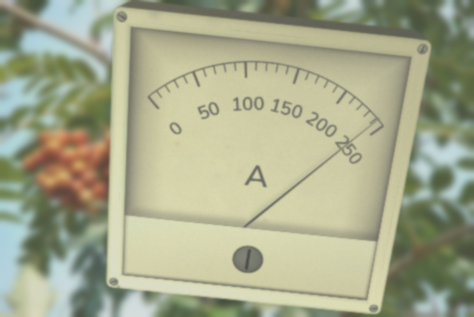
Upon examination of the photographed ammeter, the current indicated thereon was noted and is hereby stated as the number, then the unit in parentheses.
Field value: 240 (A)
